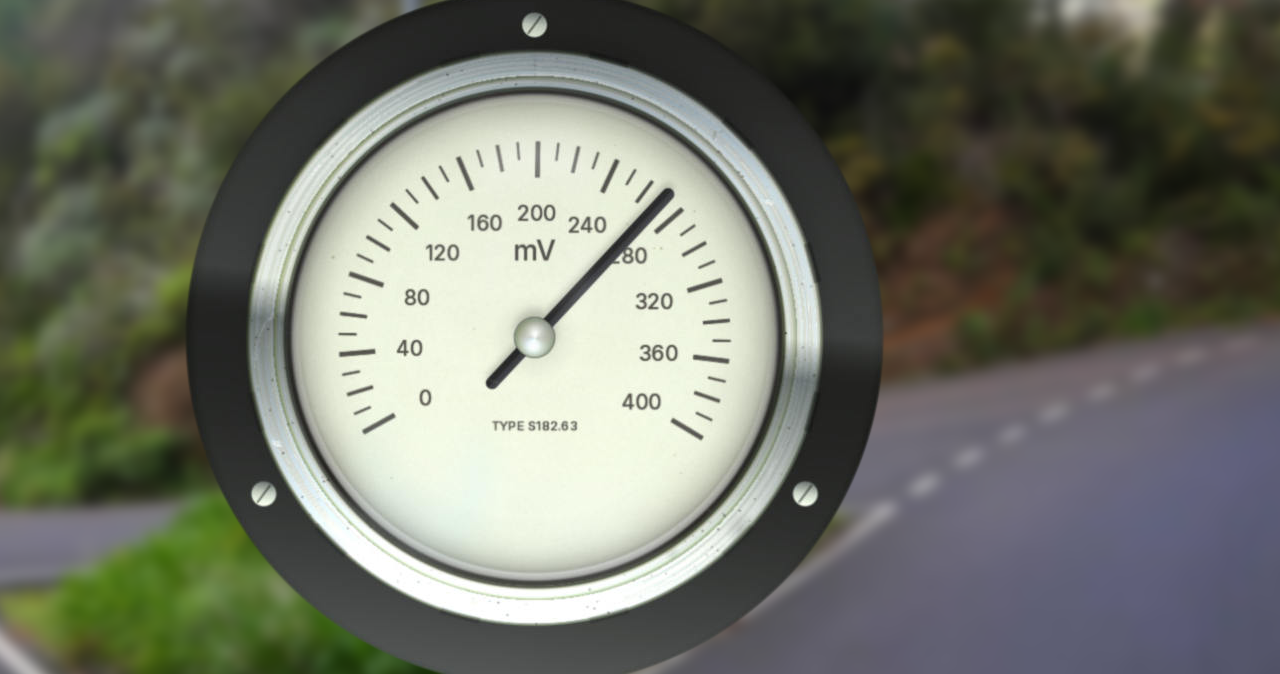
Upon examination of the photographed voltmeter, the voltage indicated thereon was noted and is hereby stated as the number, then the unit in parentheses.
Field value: 270 (mV)
